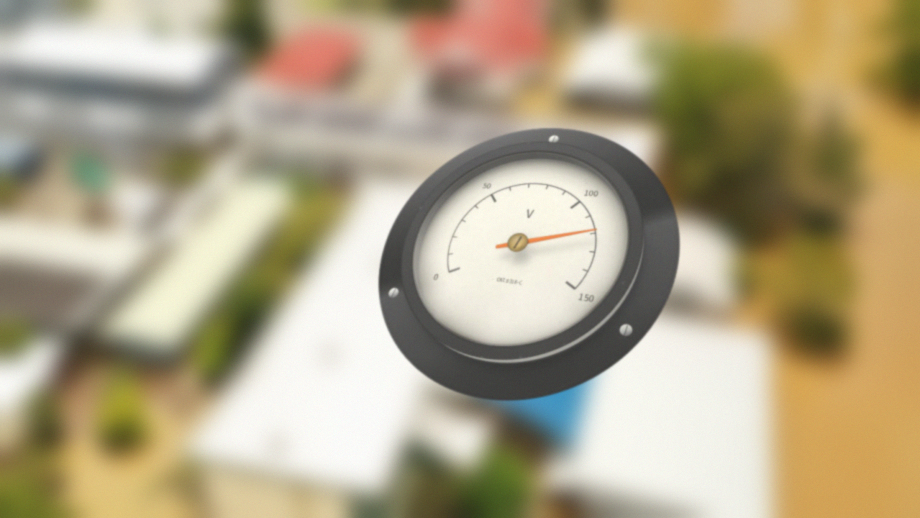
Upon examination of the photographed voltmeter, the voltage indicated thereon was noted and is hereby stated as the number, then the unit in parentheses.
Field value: 120 (V)
